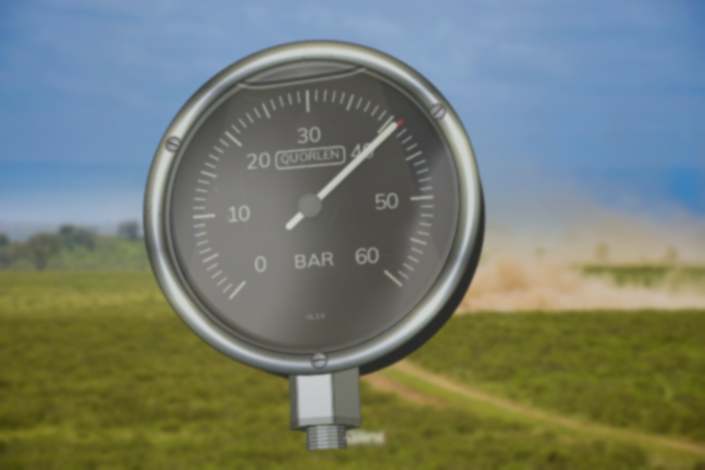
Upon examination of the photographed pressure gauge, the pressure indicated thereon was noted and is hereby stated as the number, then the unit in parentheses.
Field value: 41 (bar)
